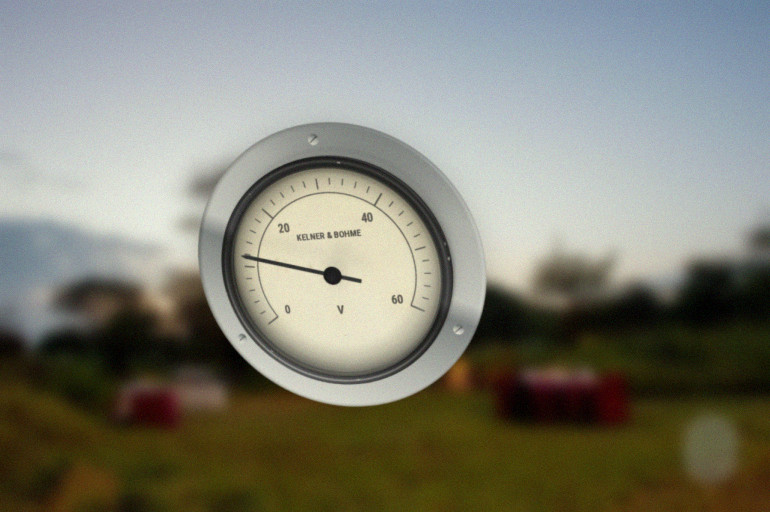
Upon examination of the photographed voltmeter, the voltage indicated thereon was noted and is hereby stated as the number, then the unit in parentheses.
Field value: 12 (V)
